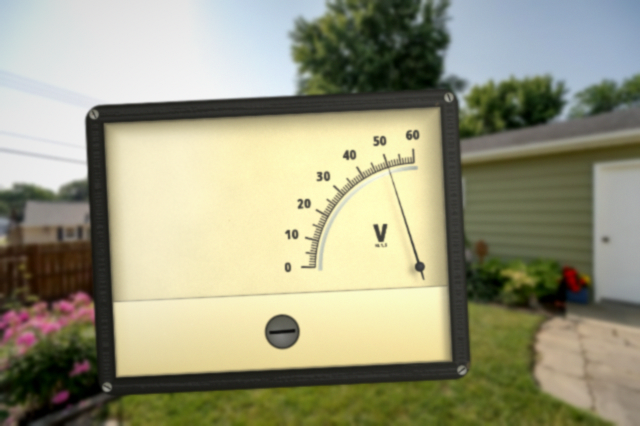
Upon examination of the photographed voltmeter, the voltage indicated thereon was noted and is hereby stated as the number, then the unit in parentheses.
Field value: 50 (V)
